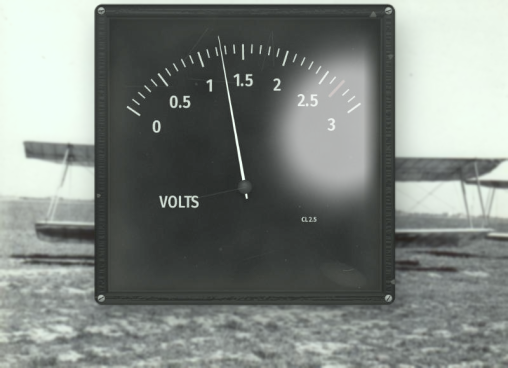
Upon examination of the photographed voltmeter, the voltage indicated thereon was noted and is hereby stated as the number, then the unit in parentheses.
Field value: 1.25 (V)
